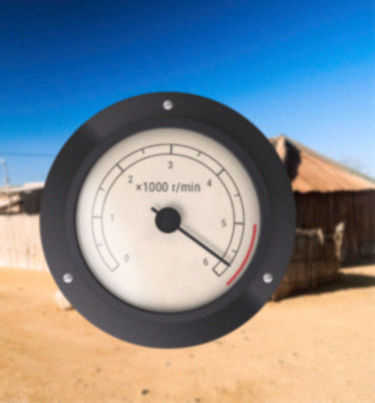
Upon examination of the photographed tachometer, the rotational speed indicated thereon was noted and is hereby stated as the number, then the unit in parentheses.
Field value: 5750 (rpm)
